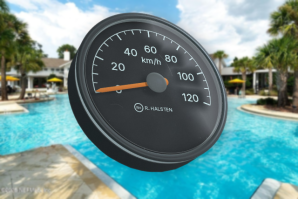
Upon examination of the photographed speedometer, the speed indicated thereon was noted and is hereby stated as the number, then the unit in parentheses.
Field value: 0 (km/h)
